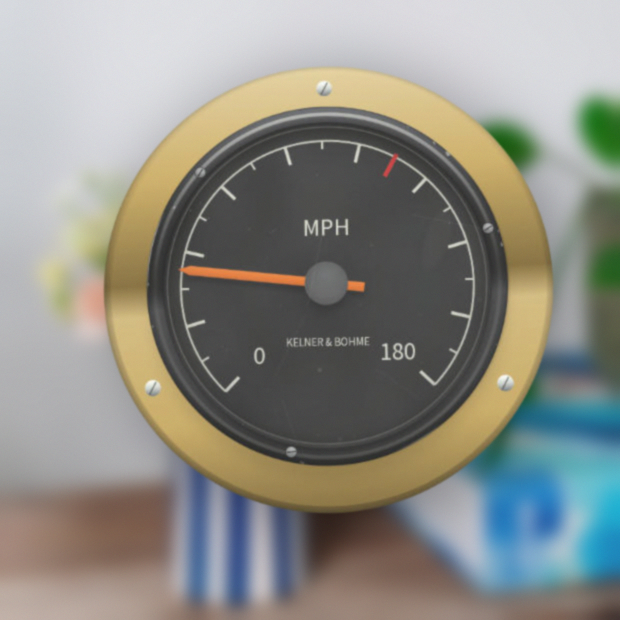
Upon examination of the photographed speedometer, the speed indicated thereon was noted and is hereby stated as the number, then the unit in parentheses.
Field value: 35 (mph)
